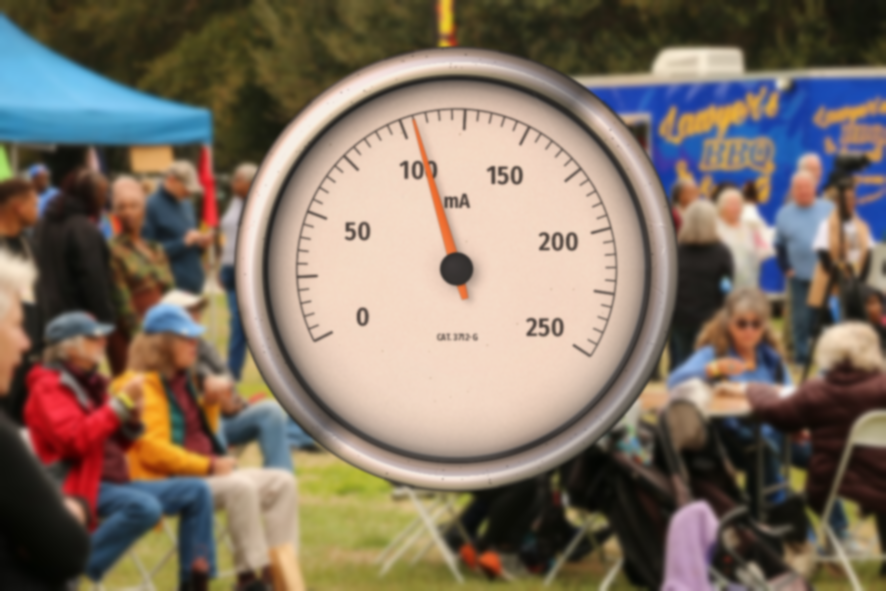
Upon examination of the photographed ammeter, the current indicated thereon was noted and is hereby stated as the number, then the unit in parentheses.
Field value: 105 (mA)
